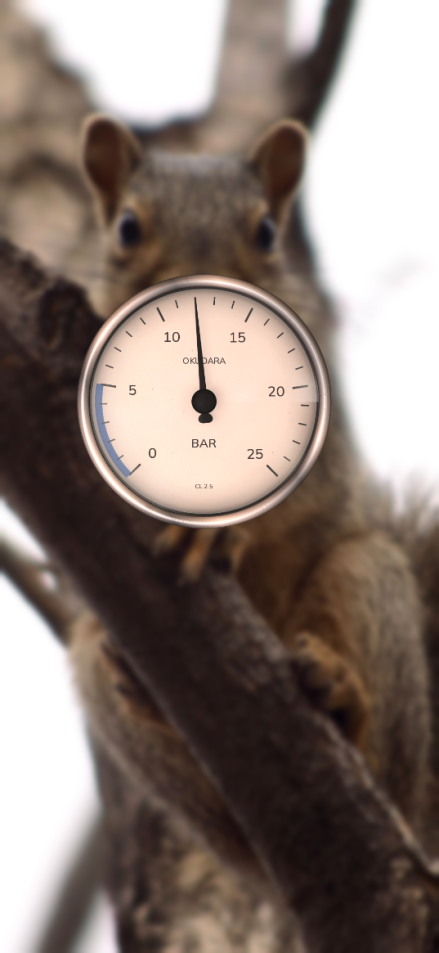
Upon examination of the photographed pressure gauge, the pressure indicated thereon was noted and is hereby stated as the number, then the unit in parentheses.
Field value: 12 (bar)
